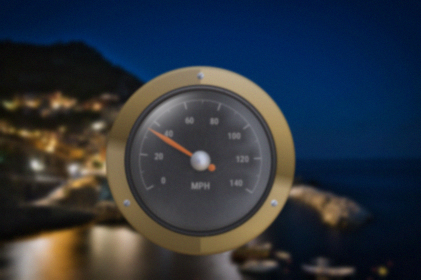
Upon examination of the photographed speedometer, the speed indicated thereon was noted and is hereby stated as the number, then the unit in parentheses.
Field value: 35 (mph)
